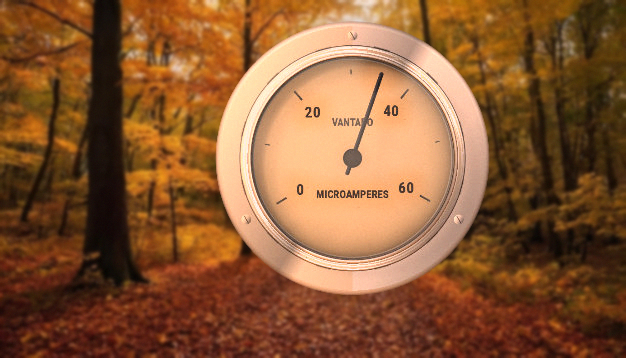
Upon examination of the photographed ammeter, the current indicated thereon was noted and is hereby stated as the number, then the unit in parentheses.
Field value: 35 (µA)
